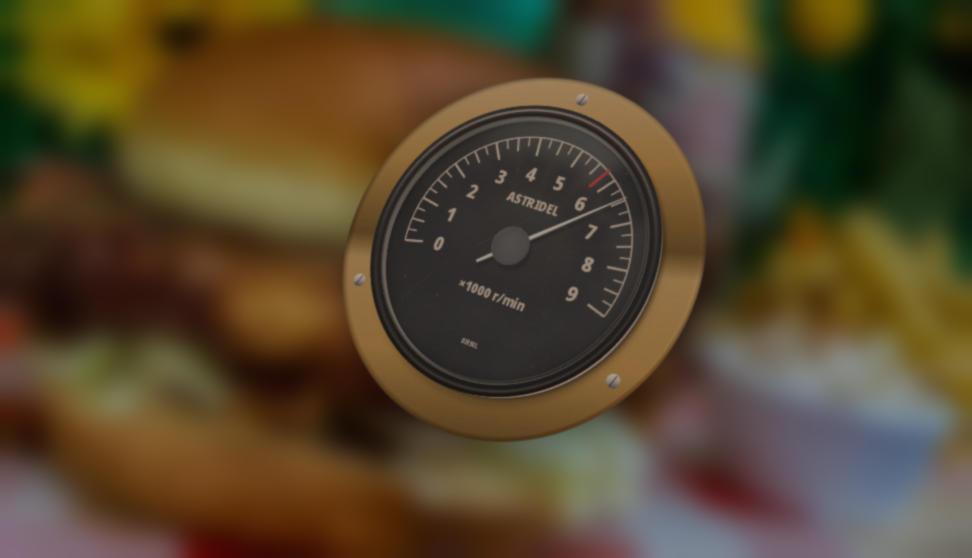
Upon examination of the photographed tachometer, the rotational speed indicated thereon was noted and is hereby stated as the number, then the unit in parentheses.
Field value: 6500 (rpm)
